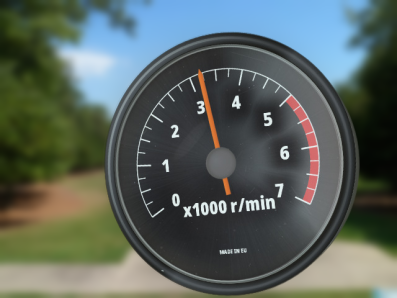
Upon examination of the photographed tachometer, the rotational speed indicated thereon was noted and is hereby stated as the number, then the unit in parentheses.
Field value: 3250 (rpm)
